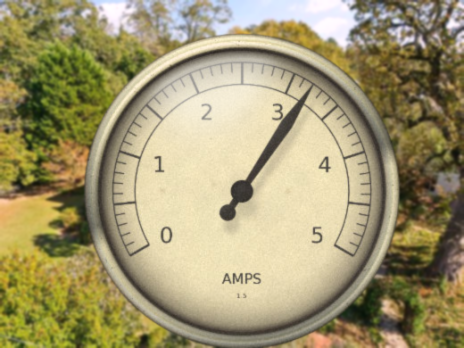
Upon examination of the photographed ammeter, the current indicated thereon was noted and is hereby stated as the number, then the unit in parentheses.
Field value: 3.2 (A)
